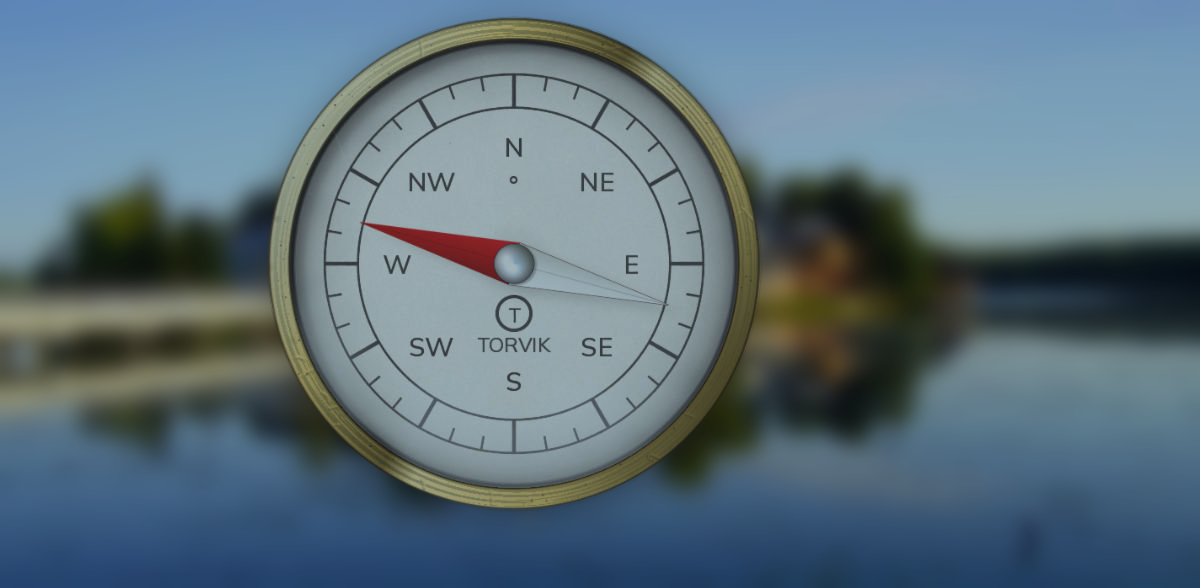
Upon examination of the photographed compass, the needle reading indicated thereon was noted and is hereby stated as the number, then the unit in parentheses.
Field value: 285 (°)
